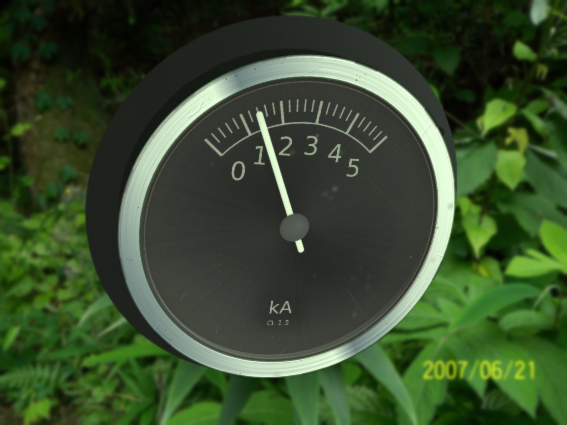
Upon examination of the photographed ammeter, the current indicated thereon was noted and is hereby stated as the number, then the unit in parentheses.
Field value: 1.4 (kA)
